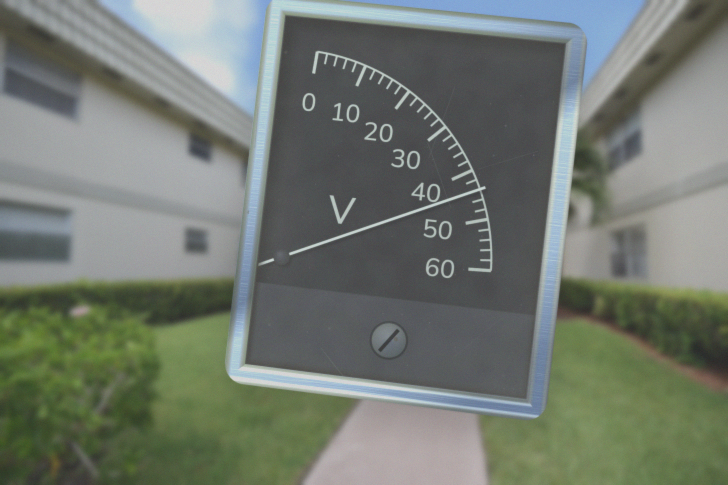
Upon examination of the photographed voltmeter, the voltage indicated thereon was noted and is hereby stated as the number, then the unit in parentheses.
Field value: 44 (V)
